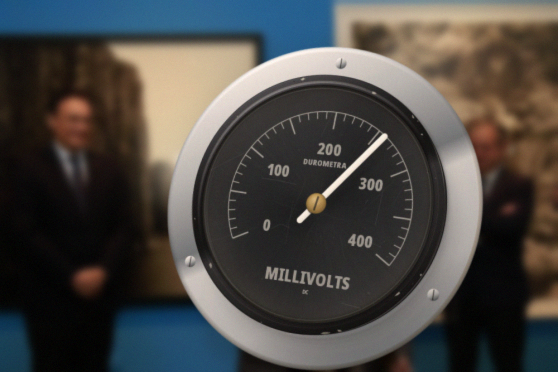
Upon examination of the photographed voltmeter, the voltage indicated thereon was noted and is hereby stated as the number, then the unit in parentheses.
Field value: 260 (mV)
